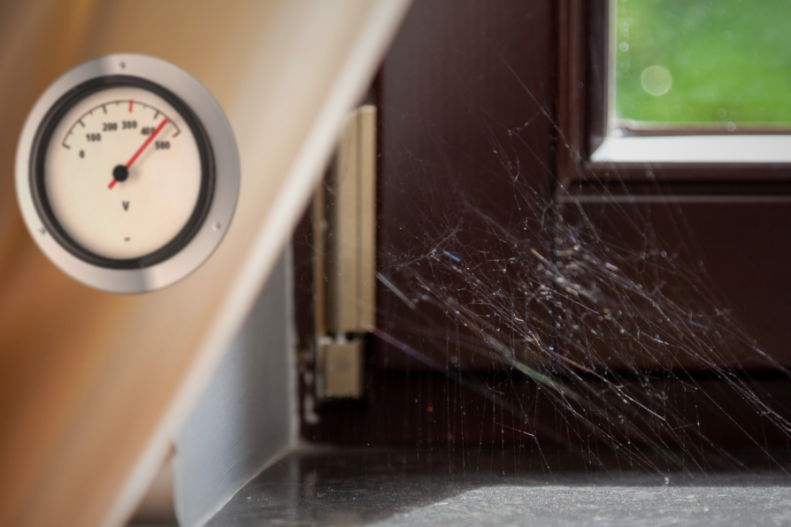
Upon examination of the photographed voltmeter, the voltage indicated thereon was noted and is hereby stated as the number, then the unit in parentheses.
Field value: 450 (V)
